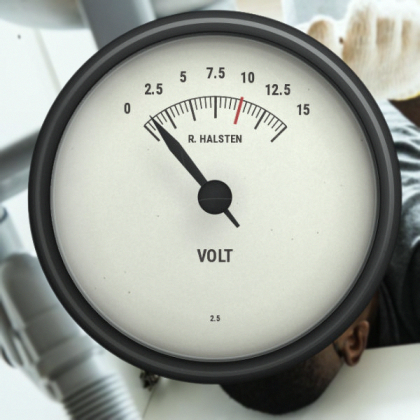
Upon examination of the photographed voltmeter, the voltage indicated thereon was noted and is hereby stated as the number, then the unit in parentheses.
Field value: 1 (V)
